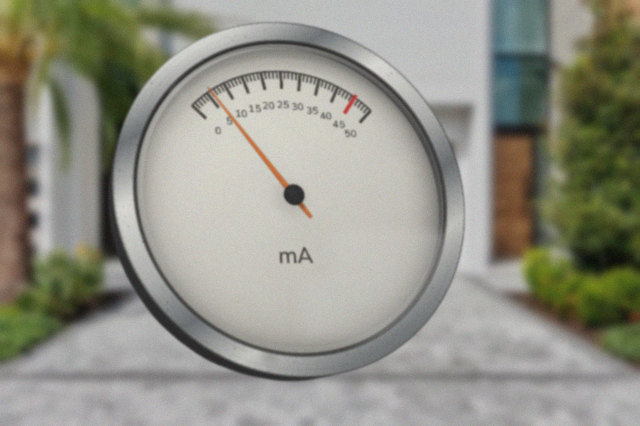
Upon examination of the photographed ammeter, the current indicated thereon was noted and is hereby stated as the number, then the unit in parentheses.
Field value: 5 (mA)
